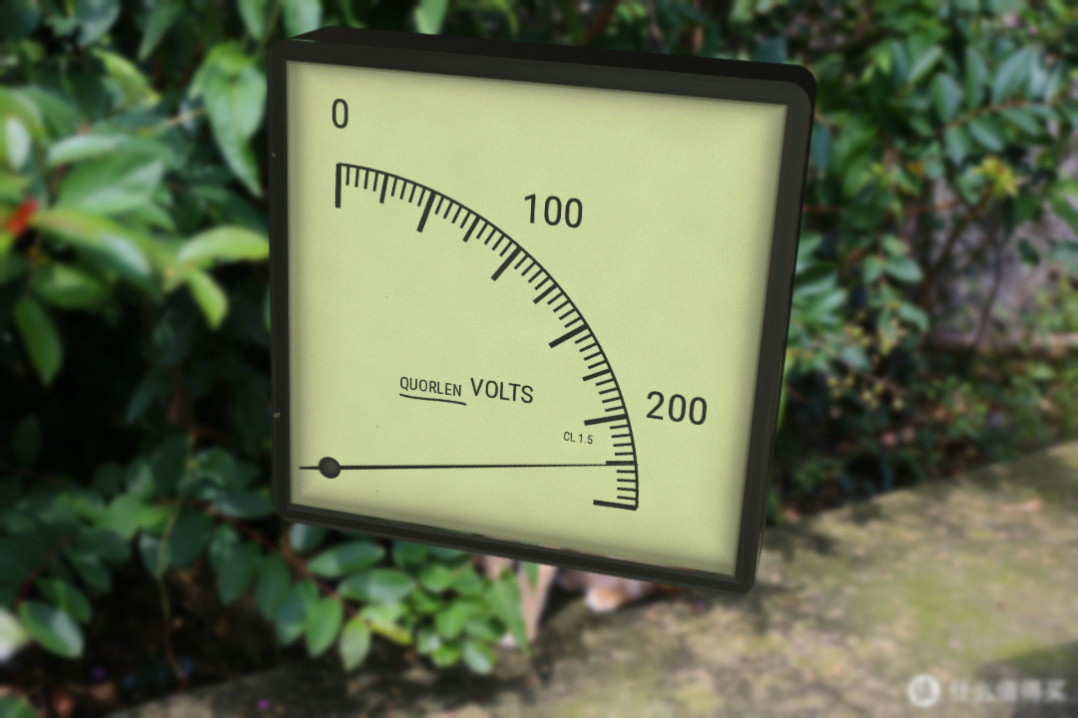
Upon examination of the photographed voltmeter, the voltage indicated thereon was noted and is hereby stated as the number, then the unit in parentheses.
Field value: 225 (V)
